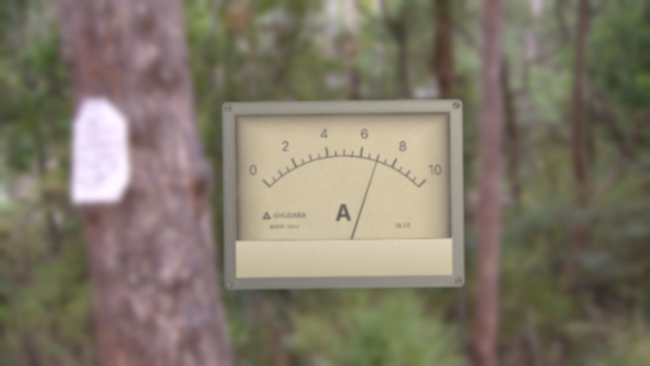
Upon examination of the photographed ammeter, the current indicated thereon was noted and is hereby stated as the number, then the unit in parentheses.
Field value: 7 (A)
